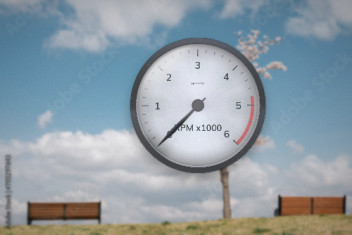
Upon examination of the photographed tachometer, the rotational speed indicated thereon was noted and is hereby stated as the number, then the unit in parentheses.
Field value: 0 (rpm)
